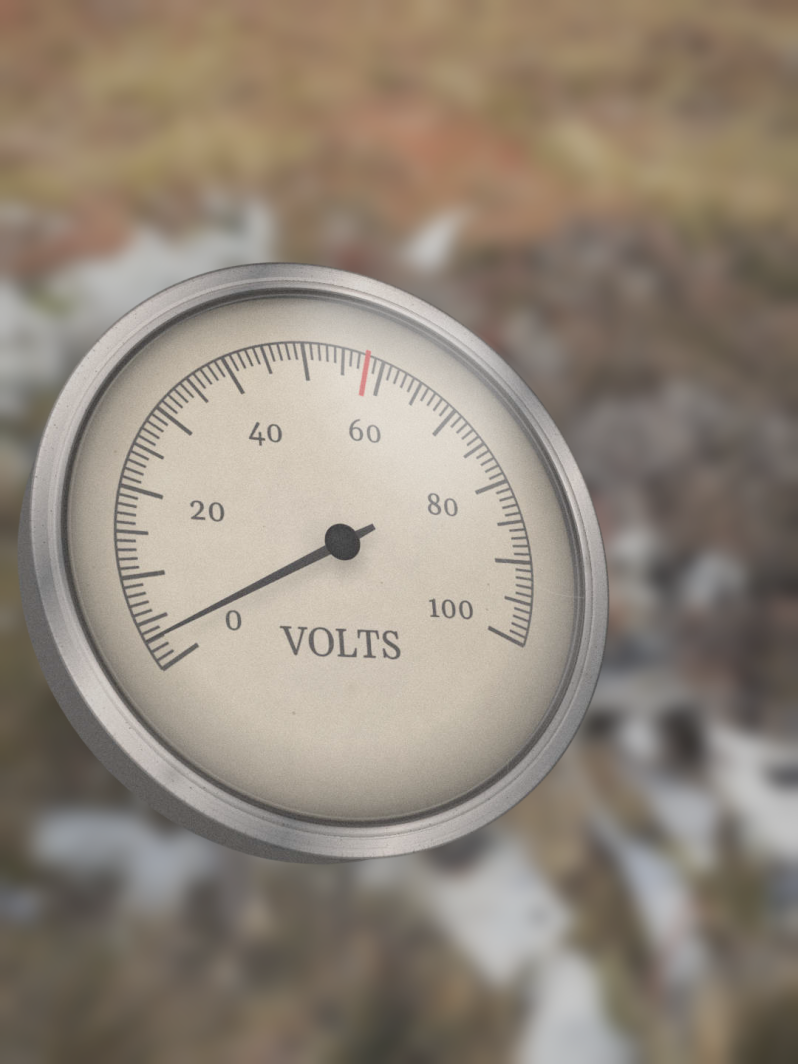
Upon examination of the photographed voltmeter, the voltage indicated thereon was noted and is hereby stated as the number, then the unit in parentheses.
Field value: 3 (V)
